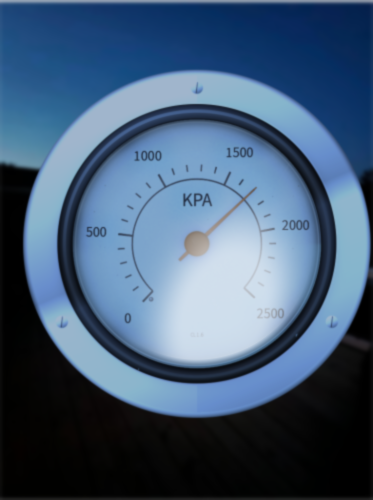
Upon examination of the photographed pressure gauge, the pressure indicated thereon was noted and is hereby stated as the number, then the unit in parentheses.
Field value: 1700 (kPa)
